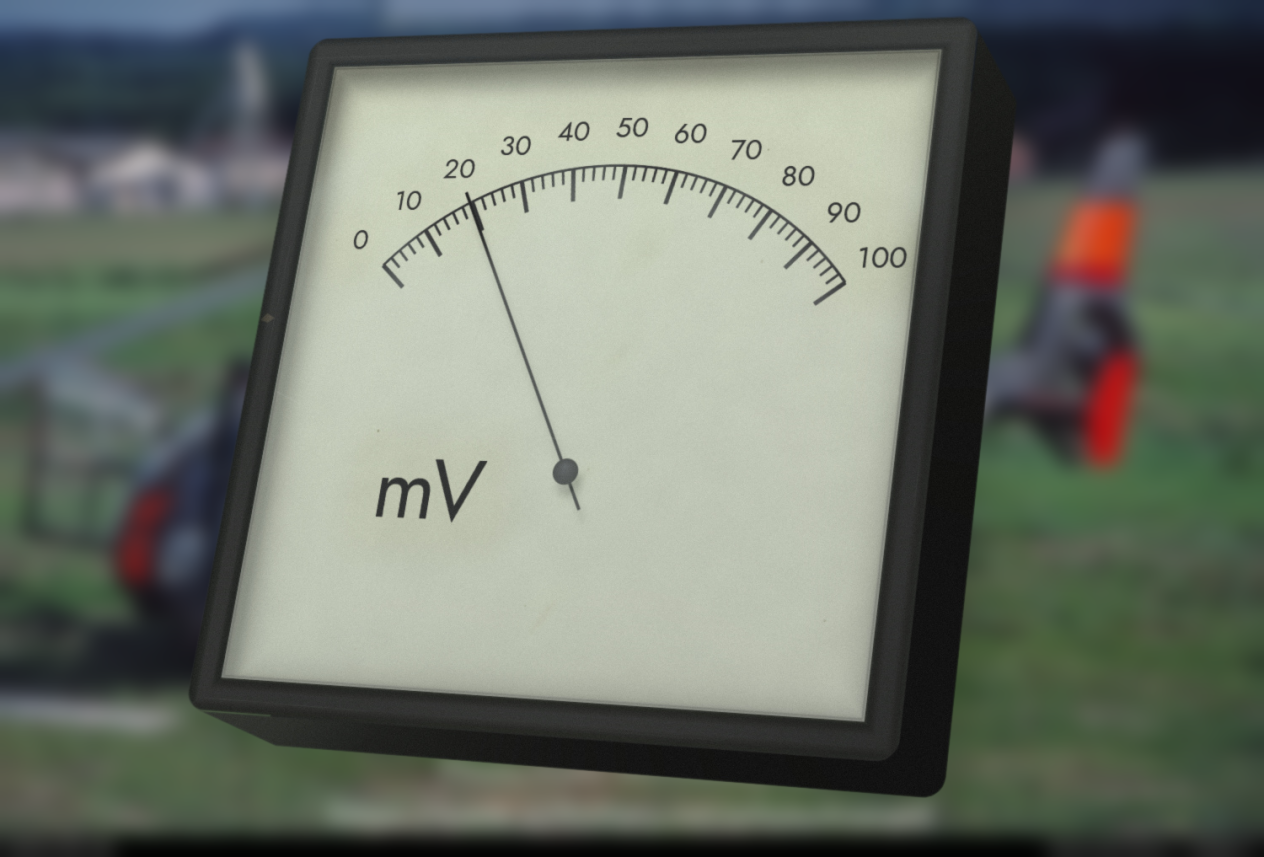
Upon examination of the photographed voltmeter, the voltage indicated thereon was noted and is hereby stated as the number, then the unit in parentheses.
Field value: 20 (mV)
